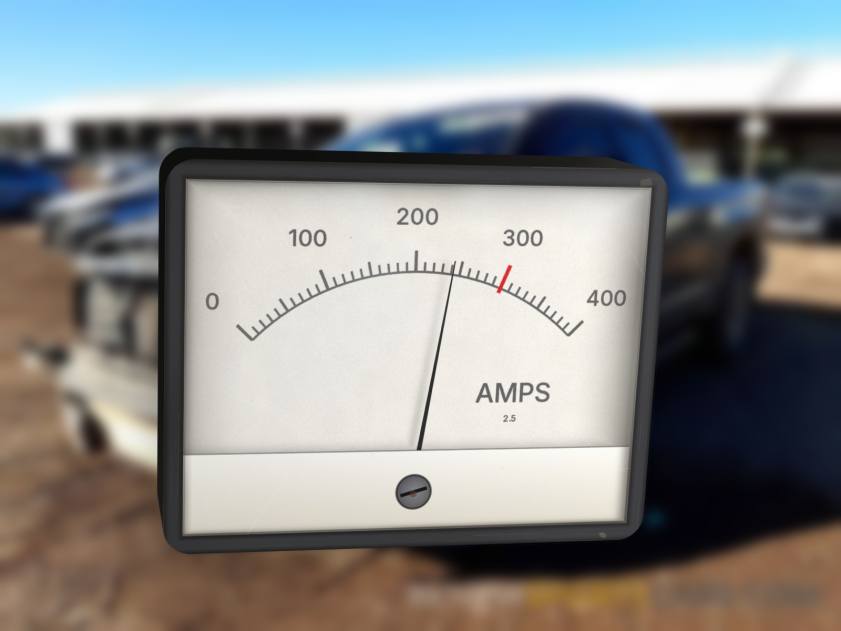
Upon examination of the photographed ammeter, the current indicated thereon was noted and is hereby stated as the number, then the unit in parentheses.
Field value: 240 (A)
